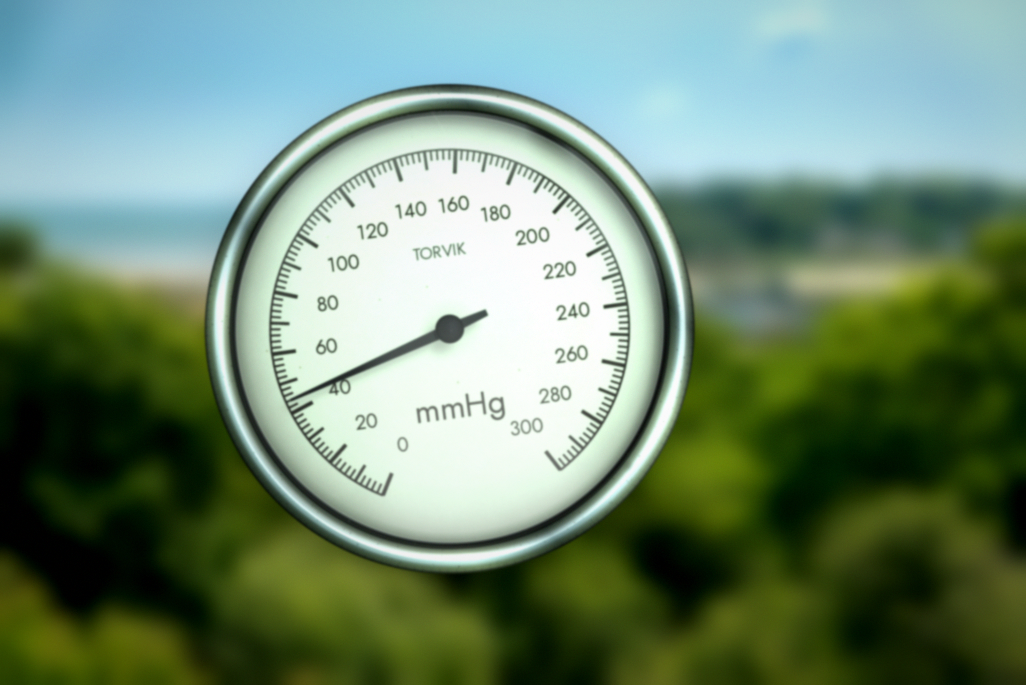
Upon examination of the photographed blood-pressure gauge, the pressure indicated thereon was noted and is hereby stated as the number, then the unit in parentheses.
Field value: 44 (mmHg)
